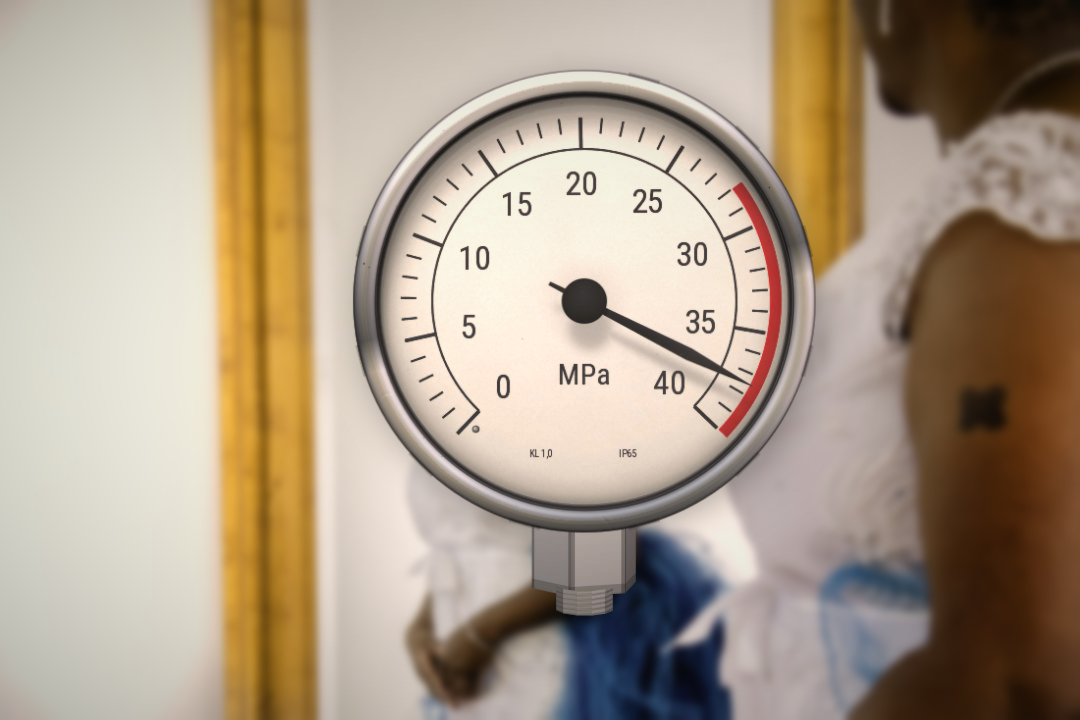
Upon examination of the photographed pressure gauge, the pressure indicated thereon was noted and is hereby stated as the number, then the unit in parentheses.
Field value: 37.5 (MPa)
